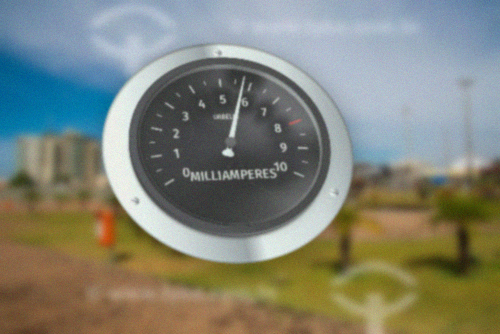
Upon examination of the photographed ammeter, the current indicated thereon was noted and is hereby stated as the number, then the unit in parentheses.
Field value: 5.75 (mA)
